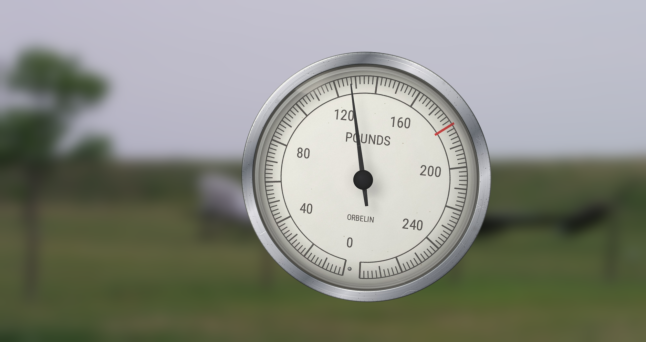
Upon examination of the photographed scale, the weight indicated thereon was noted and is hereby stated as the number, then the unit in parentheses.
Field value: 128 (lb)
